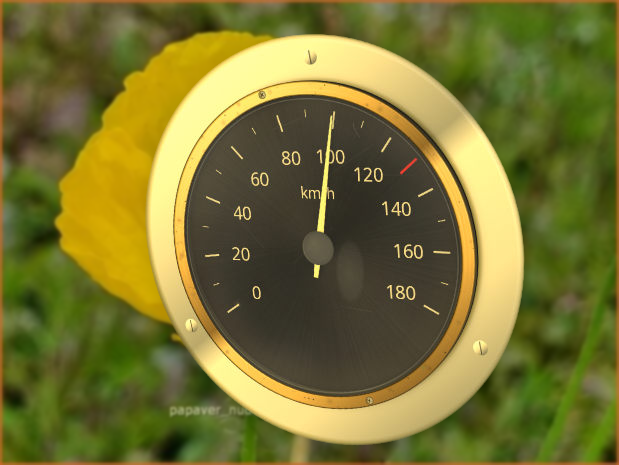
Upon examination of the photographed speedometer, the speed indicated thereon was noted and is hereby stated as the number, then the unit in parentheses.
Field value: 100 (km/h)
